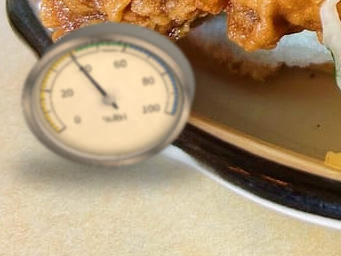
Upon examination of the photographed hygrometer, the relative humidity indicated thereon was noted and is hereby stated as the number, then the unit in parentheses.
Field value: 40 (%)
